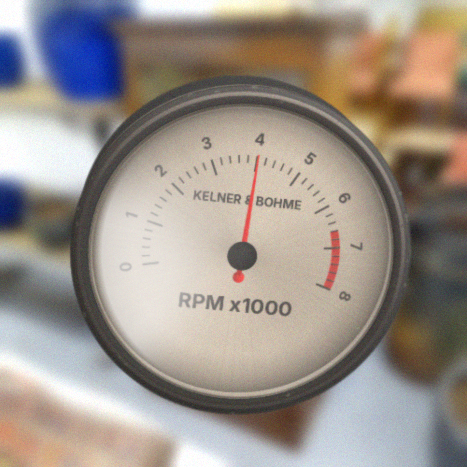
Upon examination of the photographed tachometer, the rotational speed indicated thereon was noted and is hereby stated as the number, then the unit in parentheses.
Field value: 4000 (rpm)
